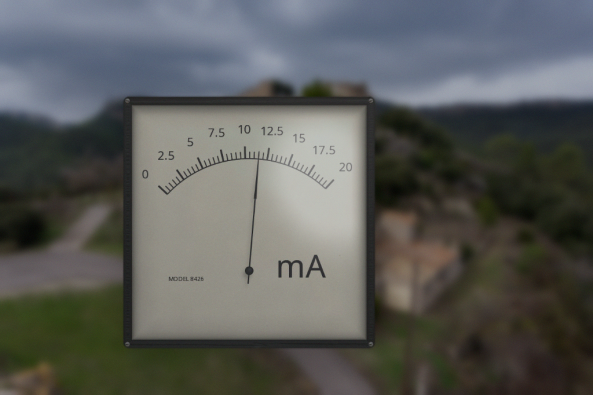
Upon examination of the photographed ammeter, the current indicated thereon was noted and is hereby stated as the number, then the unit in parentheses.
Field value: 11.5 (mA)
